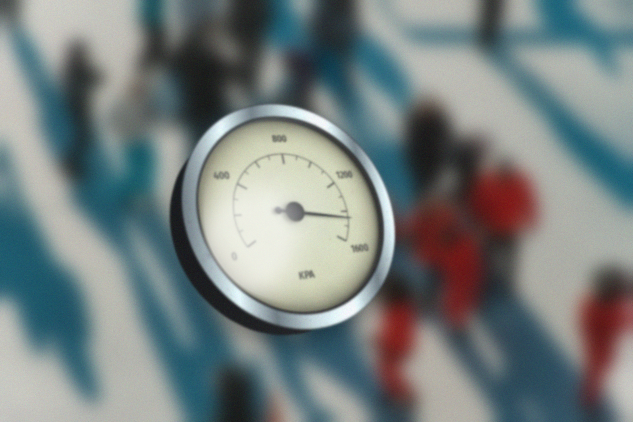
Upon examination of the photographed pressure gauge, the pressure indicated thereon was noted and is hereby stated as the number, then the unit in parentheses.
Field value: 1450 (kPa)
